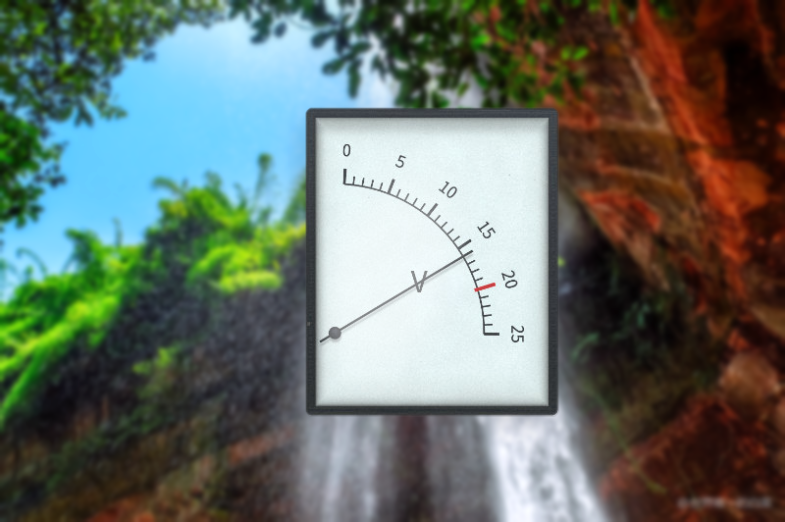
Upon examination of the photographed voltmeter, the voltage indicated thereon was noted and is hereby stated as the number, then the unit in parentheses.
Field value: 16 (V)
